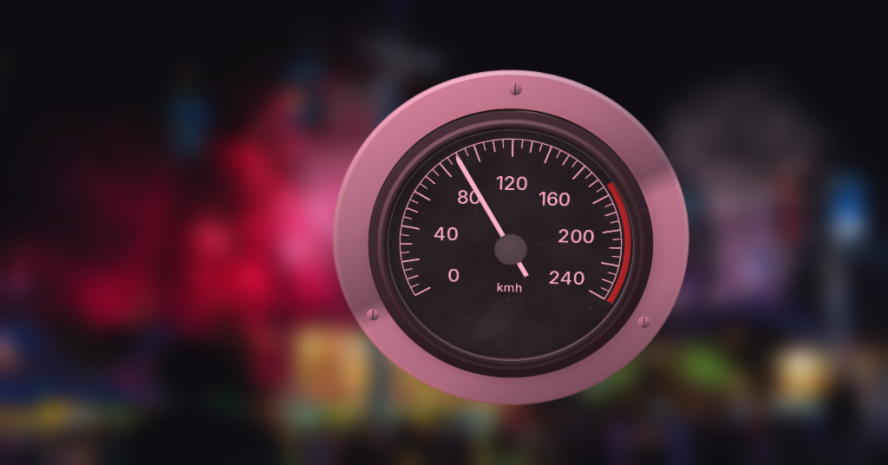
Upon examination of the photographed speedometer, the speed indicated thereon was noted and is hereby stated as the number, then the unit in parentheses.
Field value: 90 (km/h)
